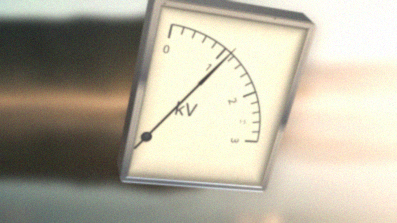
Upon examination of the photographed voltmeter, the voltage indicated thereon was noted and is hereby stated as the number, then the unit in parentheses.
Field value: 1.1 (kV)
